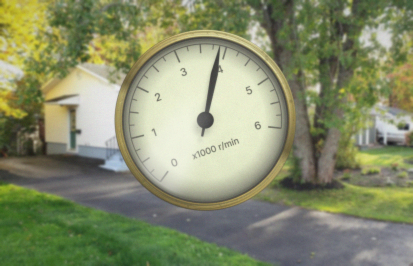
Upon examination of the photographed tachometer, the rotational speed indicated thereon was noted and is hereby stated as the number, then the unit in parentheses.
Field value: 3875 (rpm)
